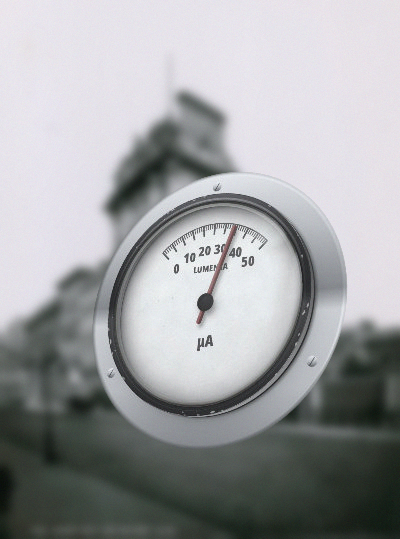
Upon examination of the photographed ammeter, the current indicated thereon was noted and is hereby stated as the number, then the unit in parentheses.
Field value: 35 (µA)
